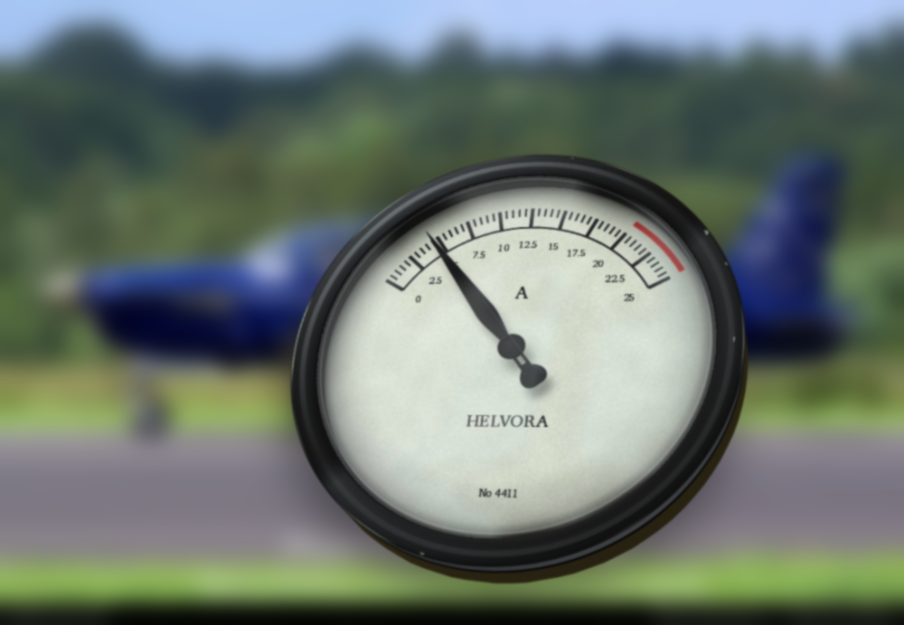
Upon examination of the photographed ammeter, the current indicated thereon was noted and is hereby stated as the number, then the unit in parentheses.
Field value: 4.5 (A)
